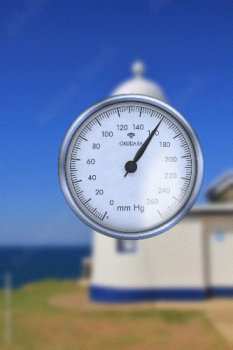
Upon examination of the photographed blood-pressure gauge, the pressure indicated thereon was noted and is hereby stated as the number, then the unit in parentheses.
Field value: 160 (mmHg)
